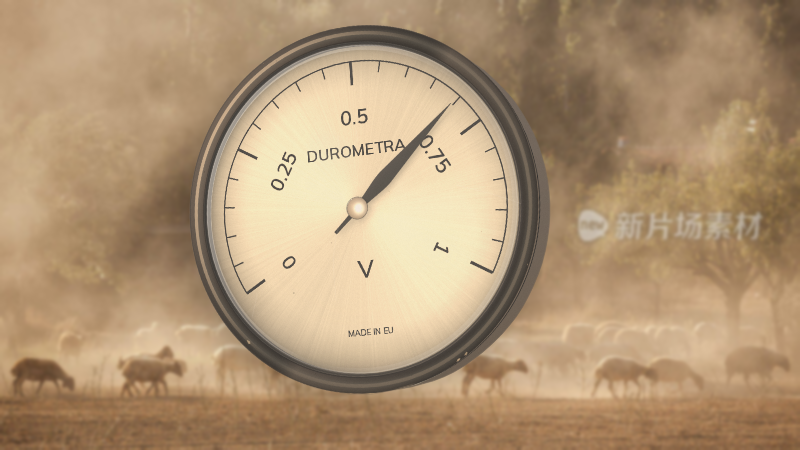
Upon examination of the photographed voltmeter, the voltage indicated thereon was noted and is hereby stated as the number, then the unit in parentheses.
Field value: 0.7 (V)
